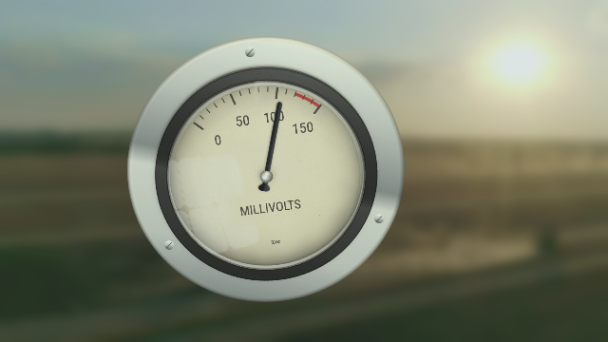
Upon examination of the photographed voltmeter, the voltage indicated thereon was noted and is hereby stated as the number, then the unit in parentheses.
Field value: 105 (mV)
